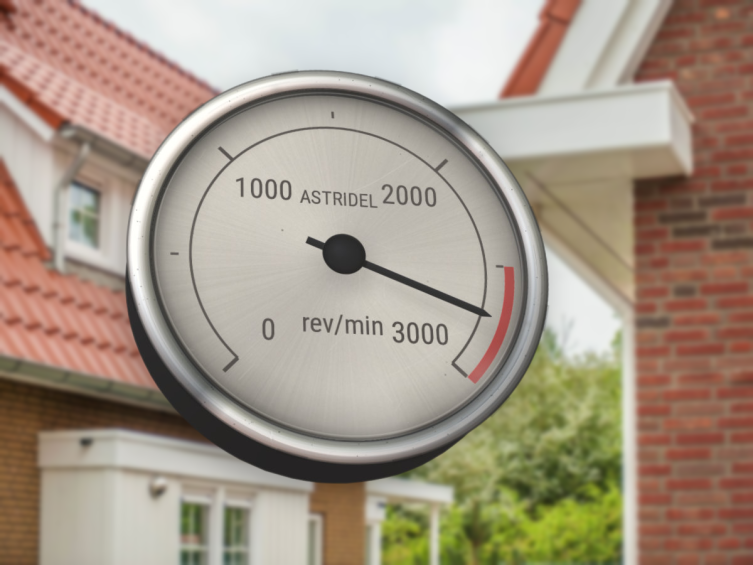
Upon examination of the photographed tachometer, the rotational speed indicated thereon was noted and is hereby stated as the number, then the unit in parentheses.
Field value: 2750 (rpm)
